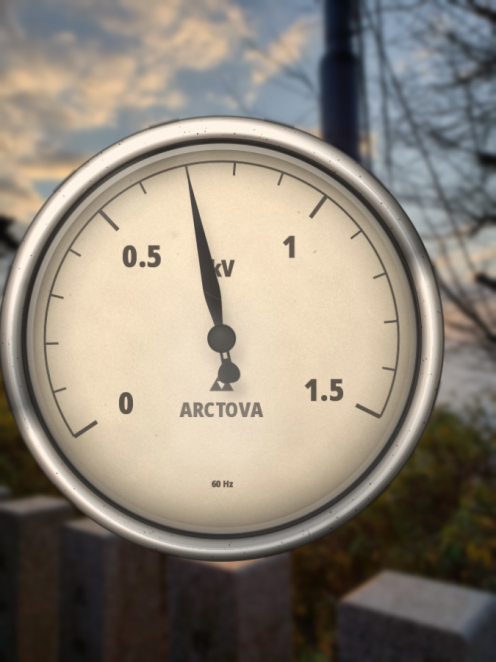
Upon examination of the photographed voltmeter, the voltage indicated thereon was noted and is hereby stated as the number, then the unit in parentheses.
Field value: 0.7 (kV)
